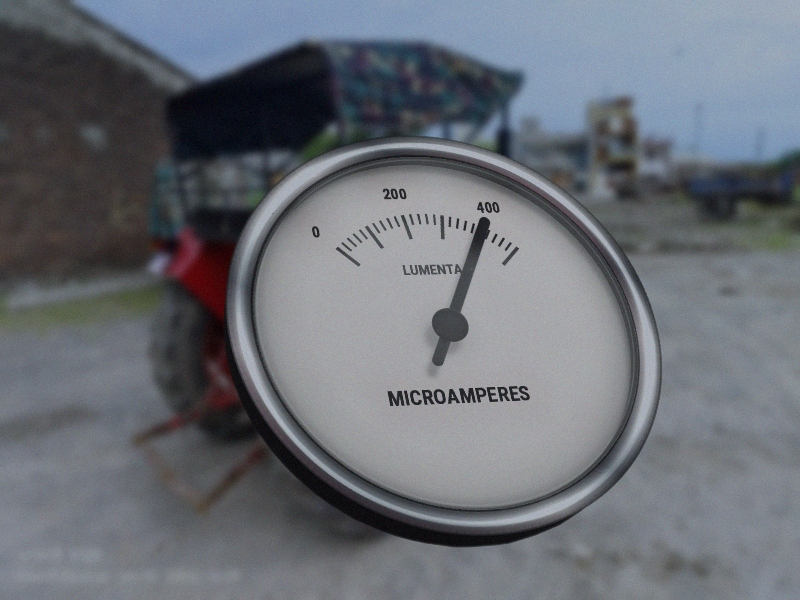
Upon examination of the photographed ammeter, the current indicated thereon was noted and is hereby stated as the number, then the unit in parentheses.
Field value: 400 (µA)
